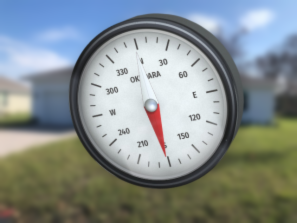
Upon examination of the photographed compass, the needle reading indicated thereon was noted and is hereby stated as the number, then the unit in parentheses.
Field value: 180 (°)
